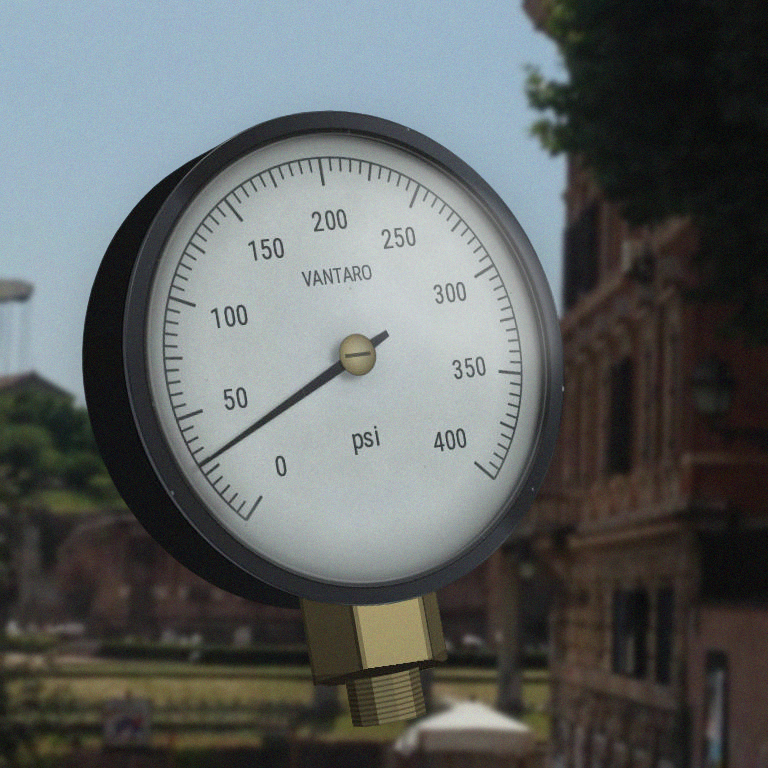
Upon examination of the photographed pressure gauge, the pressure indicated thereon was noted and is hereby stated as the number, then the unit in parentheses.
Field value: 30 (psi)
